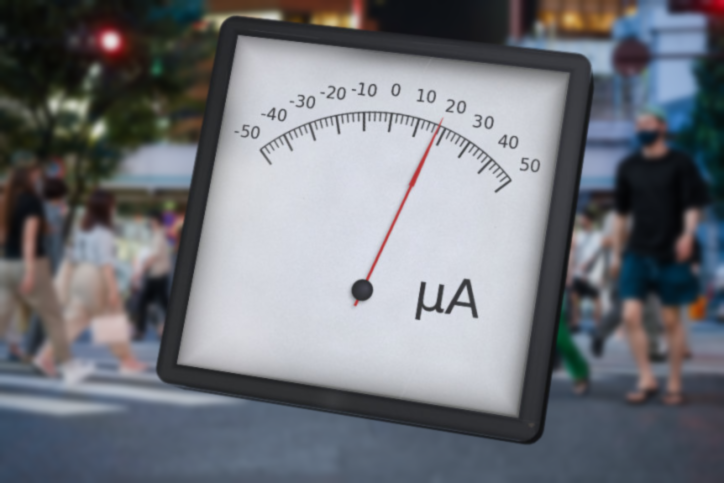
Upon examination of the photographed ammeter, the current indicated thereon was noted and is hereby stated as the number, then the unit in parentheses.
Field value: 18 (µA)
